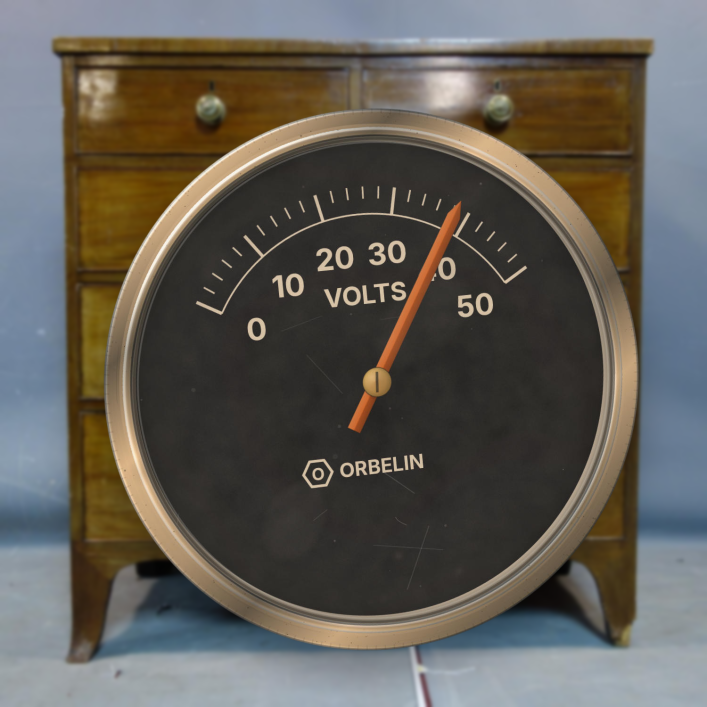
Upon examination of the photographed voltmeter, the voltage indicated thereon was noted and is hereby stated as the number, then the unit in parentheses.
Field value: 38 (V)
